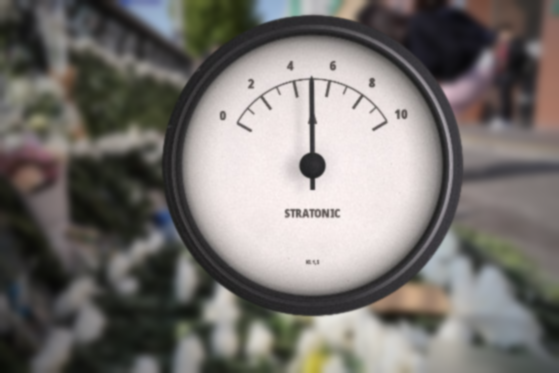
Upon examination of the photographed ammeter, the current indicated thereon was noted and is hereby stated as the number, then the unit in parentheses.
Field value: 5 (A)
